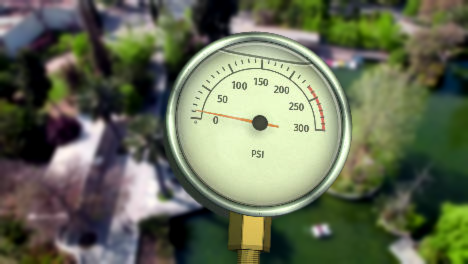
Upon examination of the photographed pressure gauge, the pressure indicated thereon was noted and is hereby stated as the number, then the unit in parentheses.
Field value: 10 (psi)
